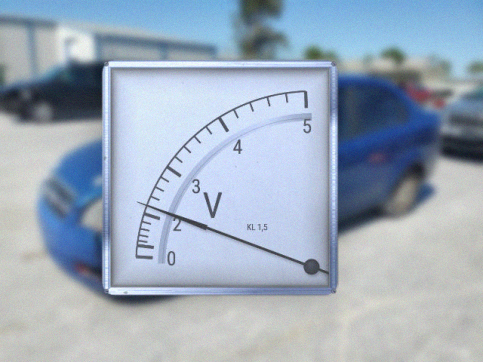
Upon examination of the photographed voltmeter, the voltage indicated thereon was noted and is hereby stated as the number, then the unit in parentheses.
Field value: 2.2 (V)
